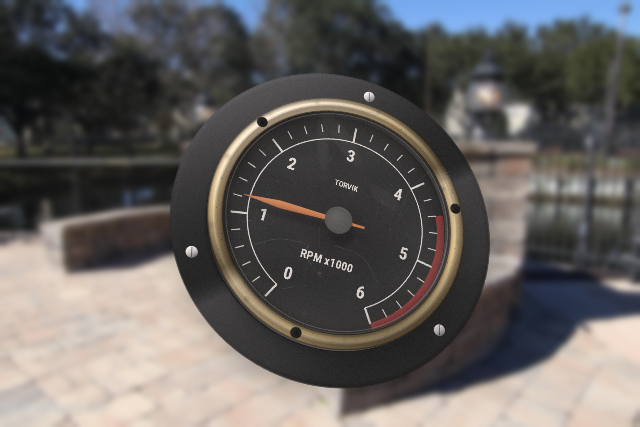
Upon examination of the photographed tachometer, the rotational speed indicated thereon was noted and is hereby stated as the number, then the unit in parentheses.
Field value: 1200 (rpm)
